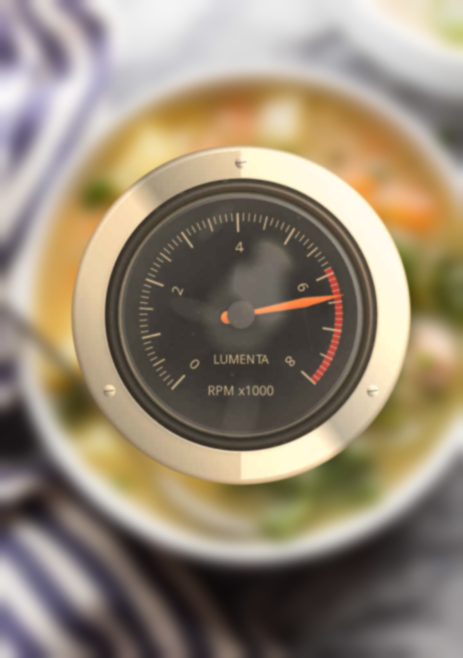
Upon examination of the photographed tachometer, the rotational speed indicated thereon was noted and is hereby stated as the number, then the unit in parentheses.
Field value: 6400 (rpm)
